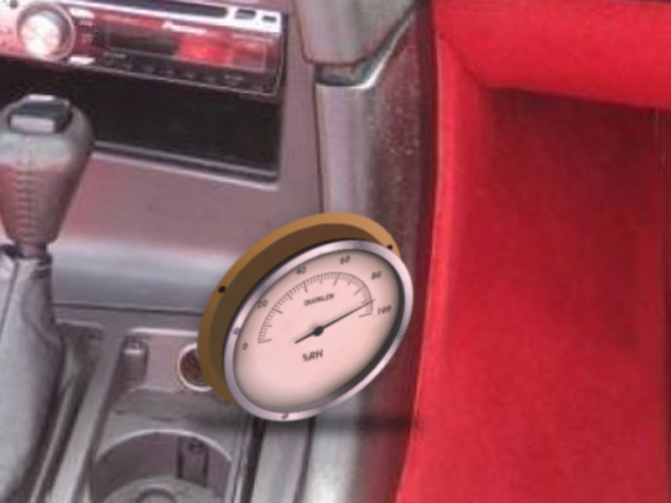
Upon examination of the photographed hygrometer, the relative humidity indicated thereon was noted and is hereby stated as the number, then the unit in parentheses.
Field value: 90 (%)
